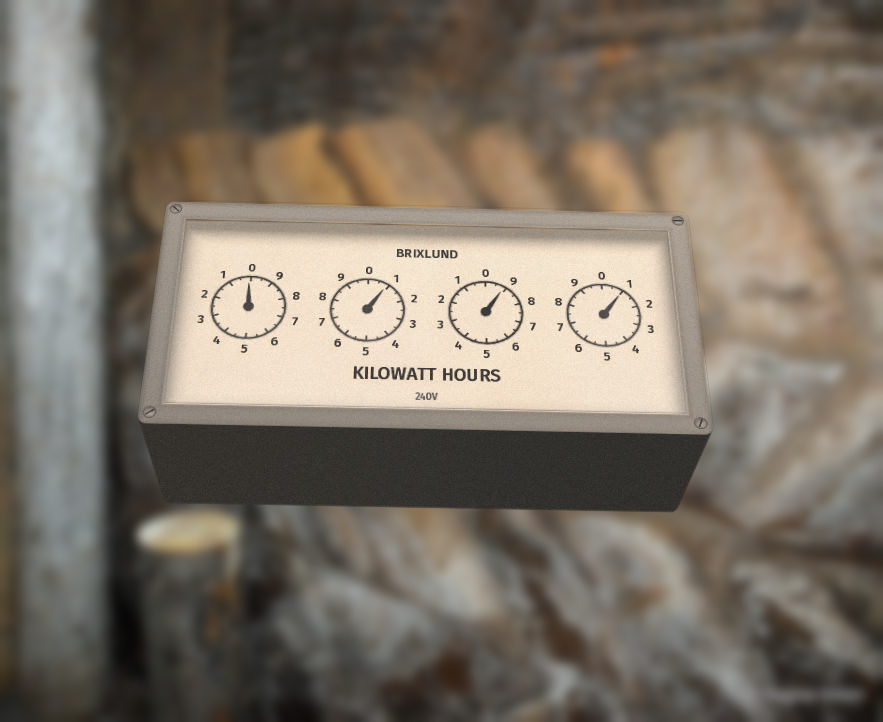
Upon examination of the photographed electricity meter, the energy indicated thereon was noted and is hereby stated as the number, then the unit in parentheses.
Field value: 91 (kWh)
